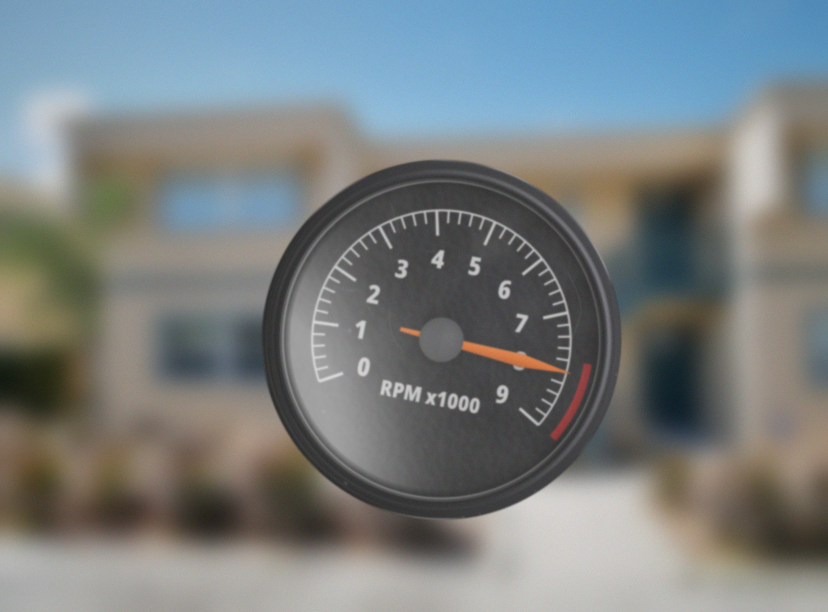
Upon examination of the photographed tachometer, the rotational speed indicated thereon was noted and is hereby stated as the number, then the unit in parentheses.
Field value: 8000 (rpm)
